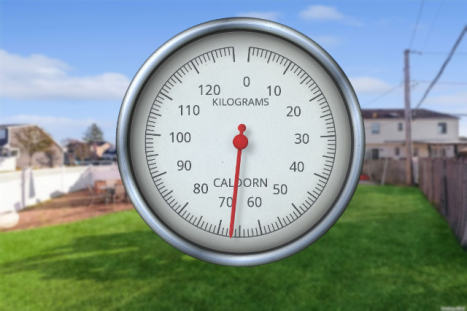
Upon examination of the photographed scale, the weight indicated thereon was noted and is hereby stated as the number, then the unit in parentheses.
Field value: 67 (kg)
